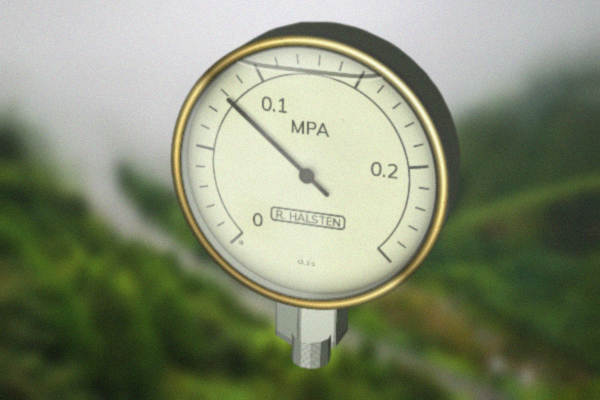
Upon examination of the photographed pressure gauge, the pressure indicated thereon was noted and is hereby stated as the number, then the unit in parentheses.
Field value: 0.08 (MPa)
